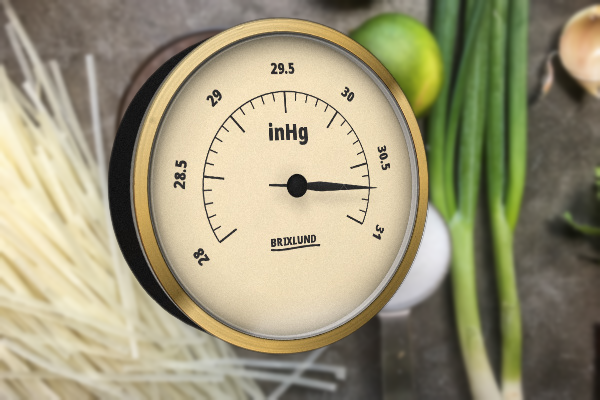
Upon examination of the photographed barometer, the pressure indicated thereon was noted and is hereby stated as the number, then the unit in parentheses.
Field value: 30.7 (inHg)
